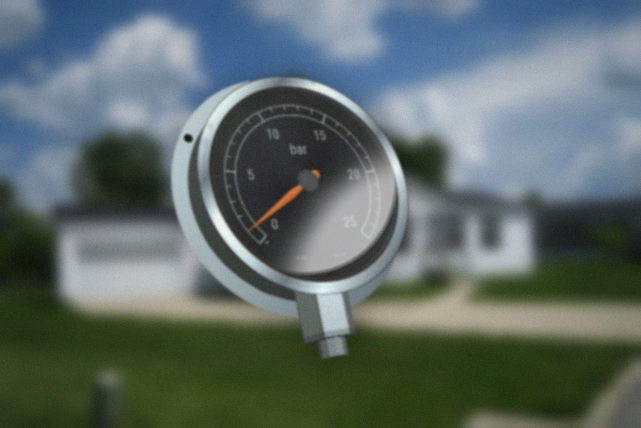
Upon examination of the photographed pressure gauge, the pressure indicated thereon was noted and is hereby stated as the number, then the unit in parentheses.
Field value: 1 (bar)
